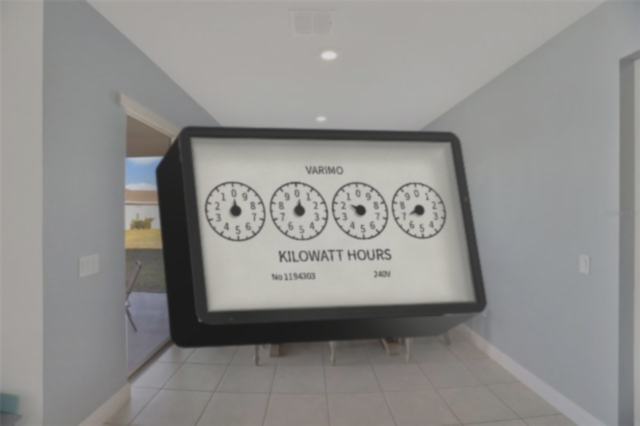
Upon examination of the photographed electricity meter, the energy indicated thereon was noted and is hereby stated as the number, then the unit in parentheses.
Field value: 17 (kWh)
